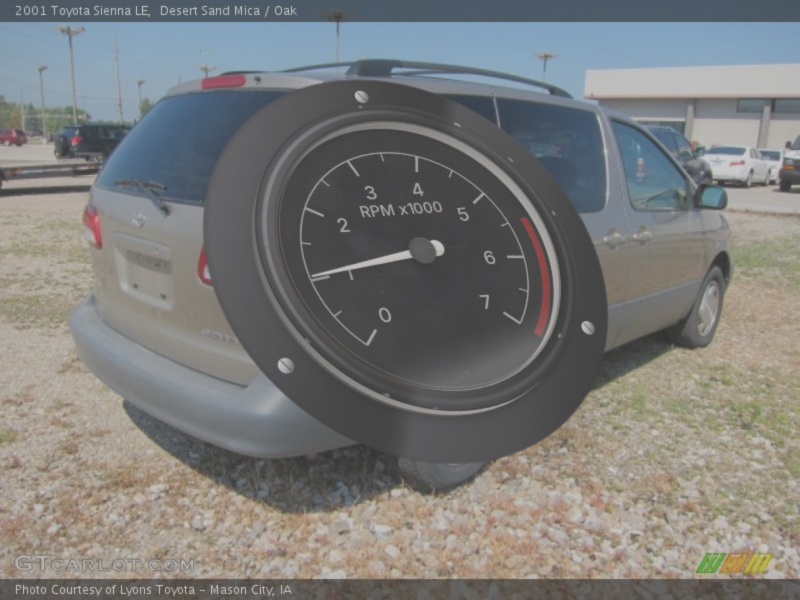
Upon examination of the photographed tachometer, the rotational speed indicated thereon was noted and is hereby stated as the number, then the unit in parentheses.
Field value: 1000 (rpm)
